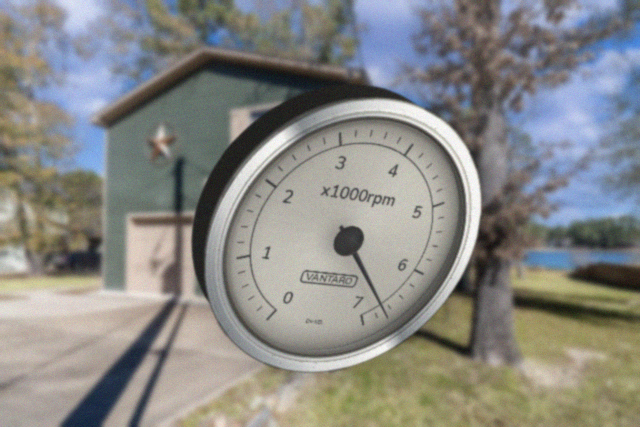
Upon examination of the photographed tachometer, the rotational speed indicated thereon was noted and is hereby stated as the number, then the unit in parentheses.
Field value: 6700 (rpm)
